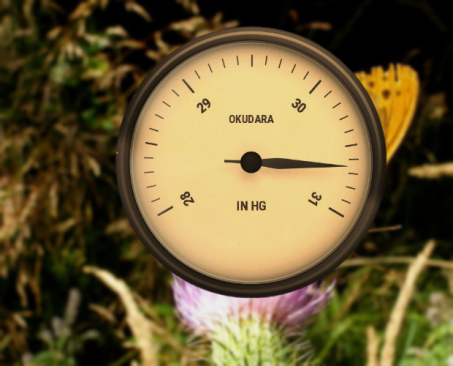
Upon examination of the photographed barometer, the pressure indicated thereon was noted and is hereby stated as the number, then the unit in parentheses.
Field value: 30.65 (inHg)
